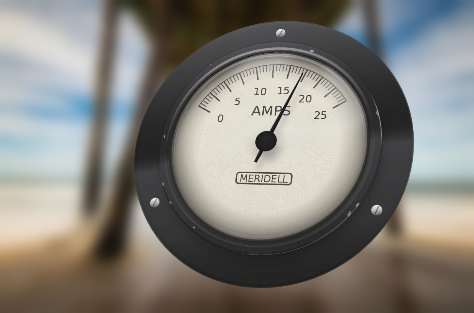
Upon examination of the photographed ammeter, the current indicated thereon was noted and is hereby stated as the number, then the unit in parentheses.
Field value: 17.5 (A)
